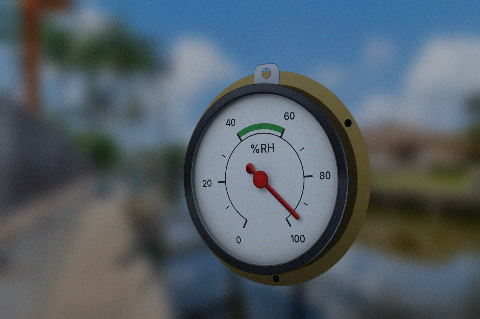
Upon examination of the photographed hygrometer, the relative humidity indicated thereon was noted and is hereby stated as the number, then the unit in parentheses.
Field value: 95 (%)
